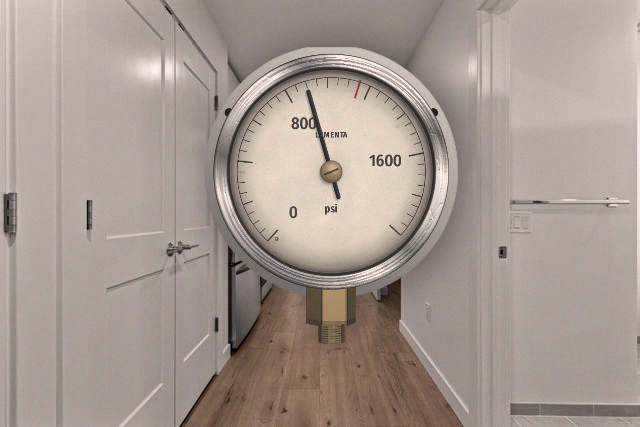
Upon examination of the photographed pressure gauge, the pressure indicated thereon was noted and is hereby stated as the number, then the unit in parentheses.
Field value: 900 (psi)
